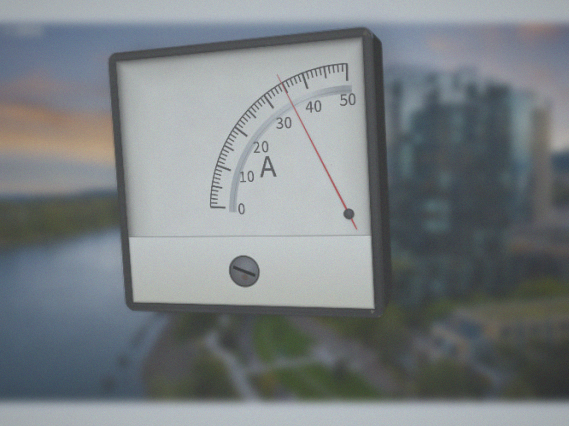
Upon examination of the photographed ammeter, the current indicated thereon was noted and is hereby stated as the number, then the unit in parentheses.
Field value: 35 (A)
